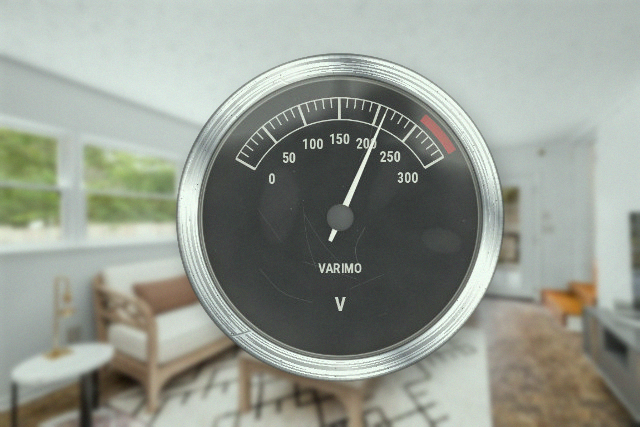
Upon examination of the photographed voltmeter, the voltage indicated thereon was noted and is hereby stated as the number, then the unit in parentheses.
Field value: 210 (V)
